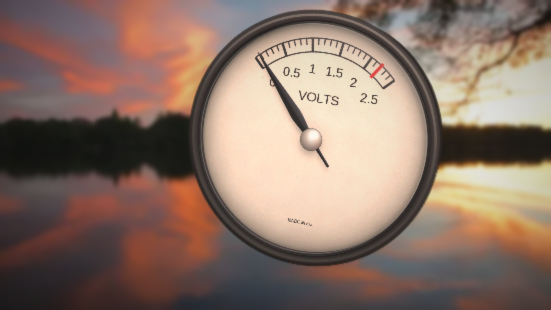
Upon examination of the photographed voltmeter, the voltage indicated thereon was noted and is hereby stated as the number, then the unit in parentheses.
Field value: 0.1 (V)
